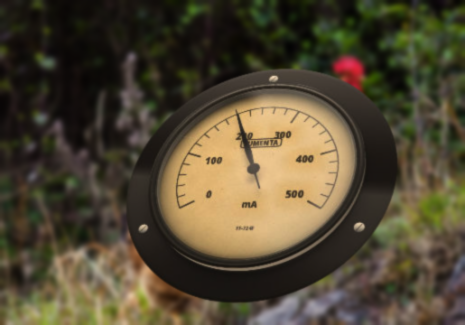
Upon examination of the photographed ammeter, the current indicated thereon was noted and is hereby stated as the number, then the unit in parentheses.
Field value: 200 (mA)
